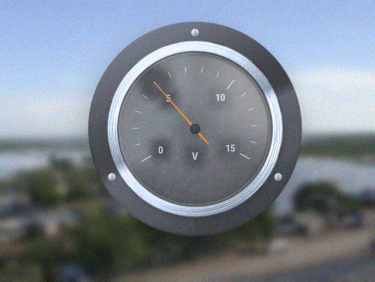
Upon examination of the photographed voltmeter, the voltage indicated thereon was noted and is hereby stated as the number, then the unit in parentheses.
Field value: 5 (V)
